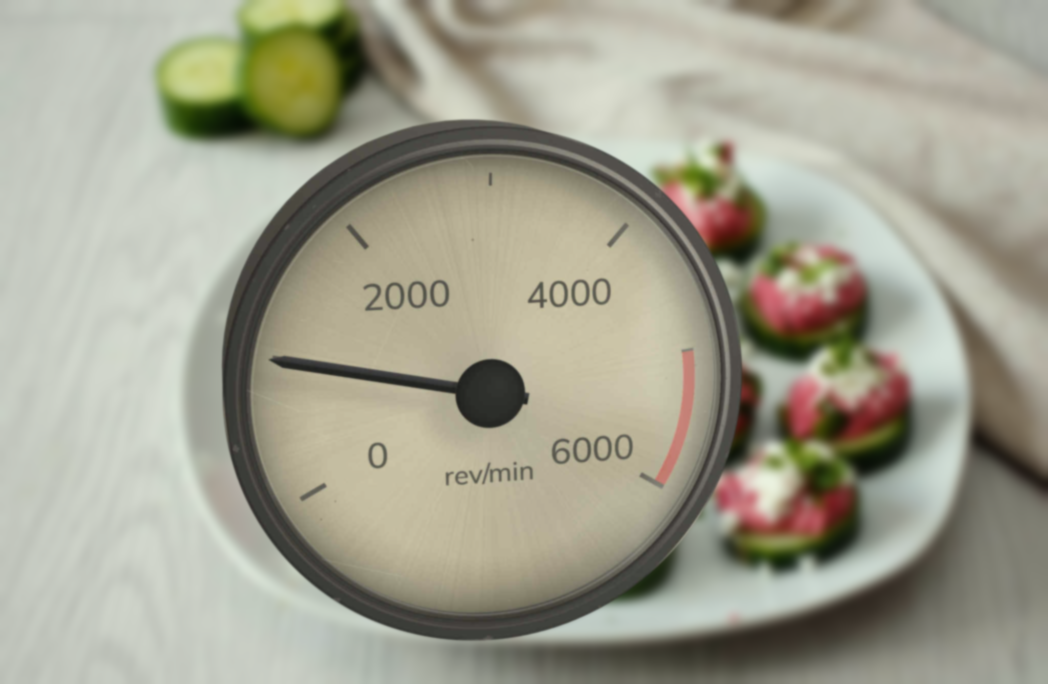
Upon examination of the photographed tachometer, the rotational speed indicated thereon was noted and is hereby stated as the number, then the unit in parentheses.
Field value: 1000 (rpm)
